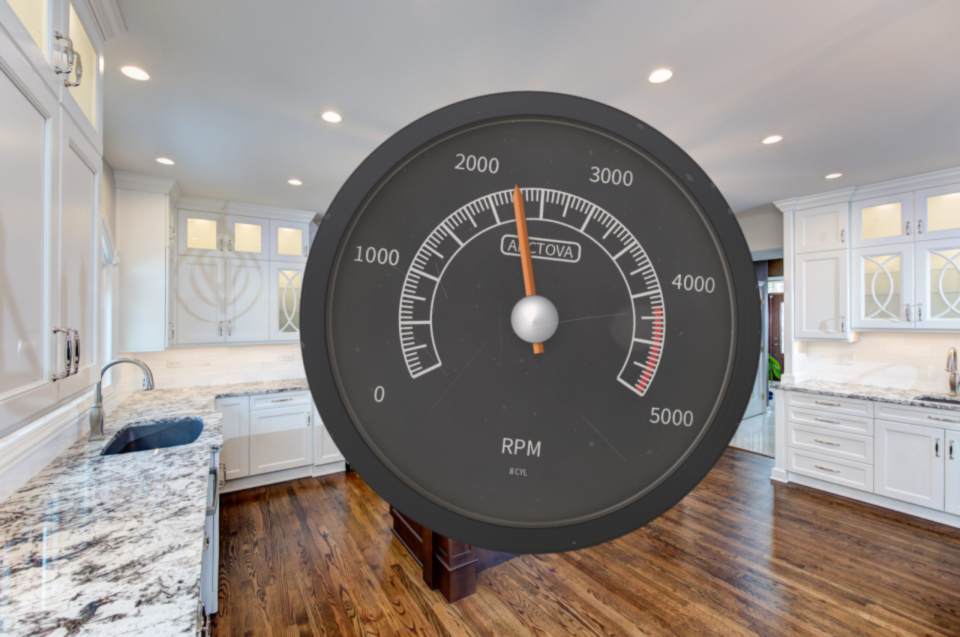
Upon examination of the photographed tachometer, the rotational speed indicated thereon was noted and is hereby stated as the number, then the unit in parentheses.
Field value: 2250 (rpm)
